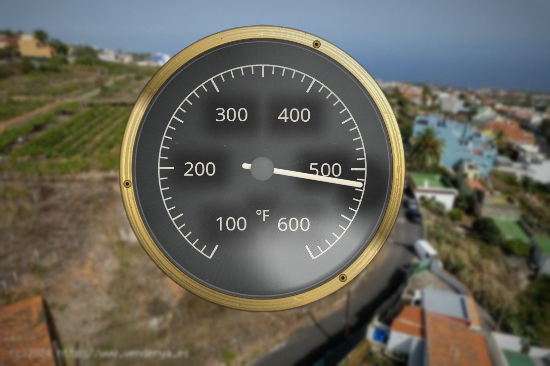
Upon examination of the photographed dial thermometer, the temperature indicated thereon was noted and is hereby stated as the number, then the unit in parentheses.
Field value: 515 (°F)
